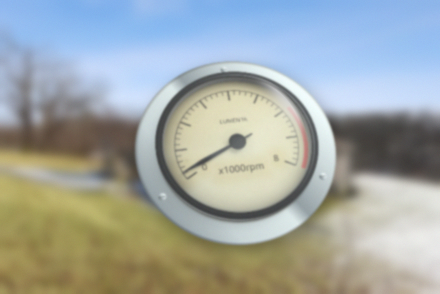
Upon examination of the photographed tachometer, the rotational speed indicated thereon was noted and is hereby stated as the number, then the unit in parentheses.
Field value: 200 (rpm)
